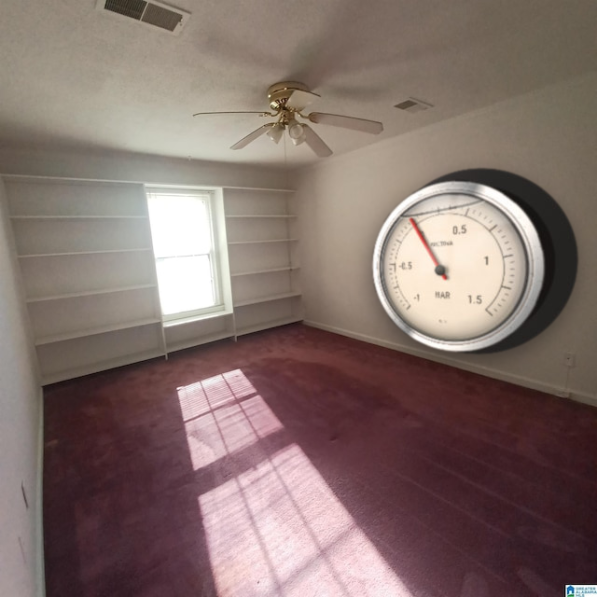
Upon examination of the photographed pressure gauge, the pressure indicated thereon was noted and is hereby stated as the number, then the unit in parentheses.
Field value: 0 (bar)
